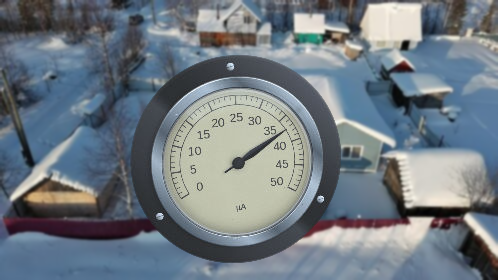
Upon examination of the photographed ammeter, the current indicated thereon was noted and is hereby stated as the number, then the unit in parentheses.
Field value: 37 (µA)
